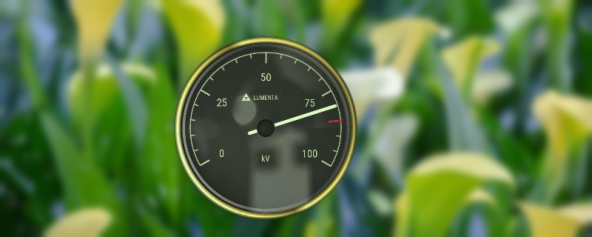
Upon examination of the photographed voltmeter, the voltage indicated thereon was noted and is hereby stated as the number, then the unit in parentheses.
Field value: 80 (kV)
